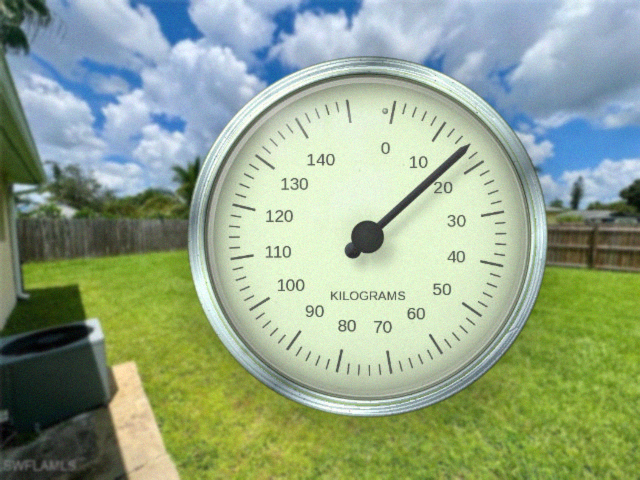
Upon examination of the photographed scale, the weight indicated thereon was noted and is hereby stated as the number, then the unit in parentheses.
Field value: 16 (kg)
